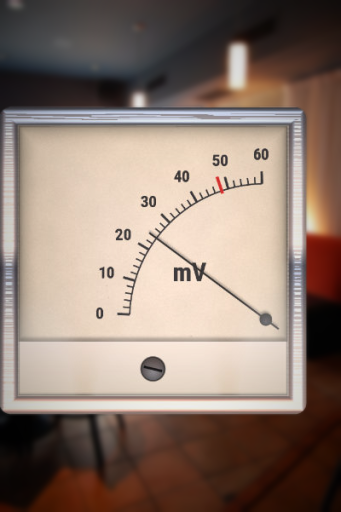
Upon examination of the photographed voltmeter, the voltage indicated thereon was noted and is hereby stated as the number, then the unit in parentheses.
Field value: 24 (mV)
